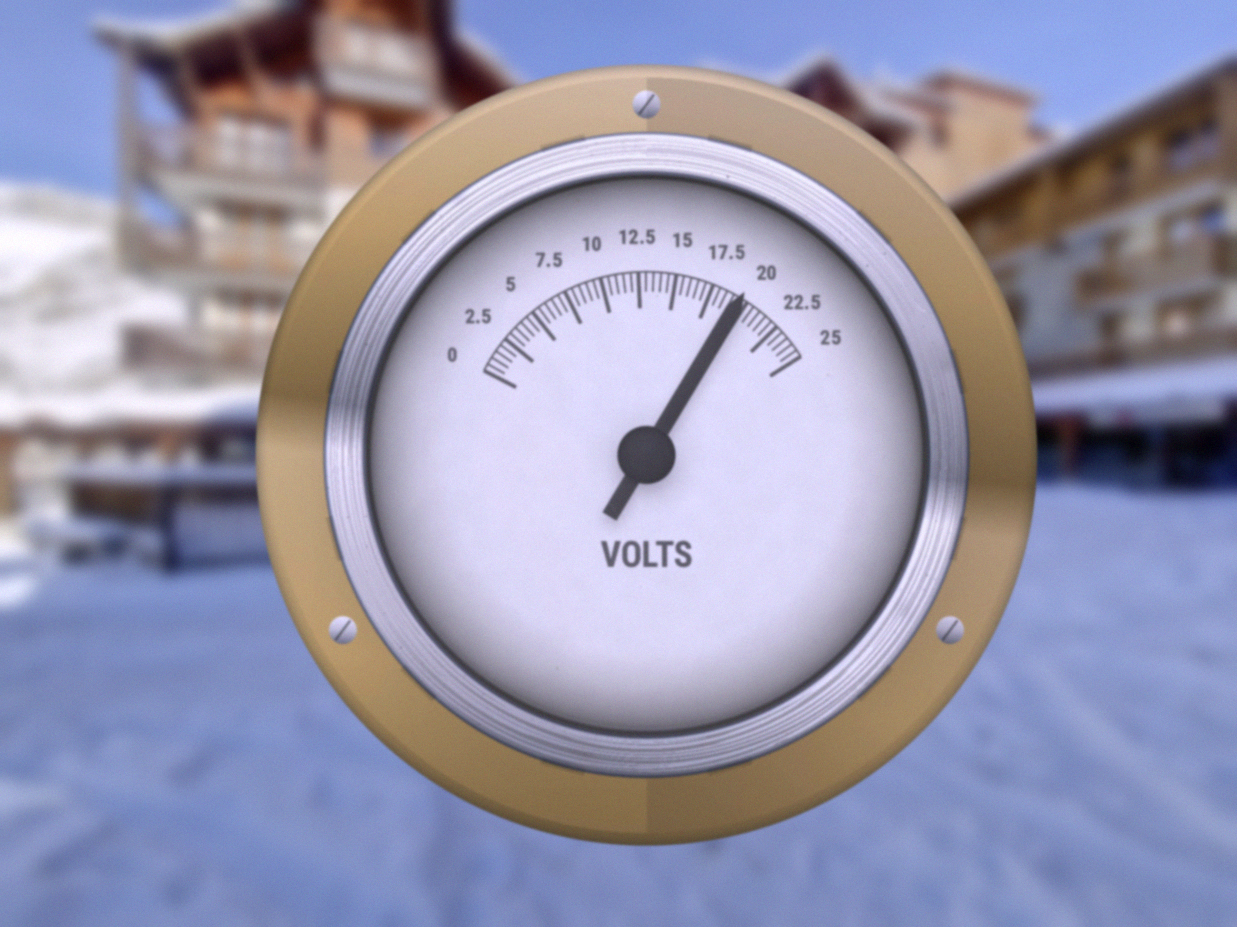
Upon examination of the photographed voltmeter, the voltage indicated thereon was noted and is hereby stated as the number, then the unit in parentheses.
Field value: 19.5 (V)
